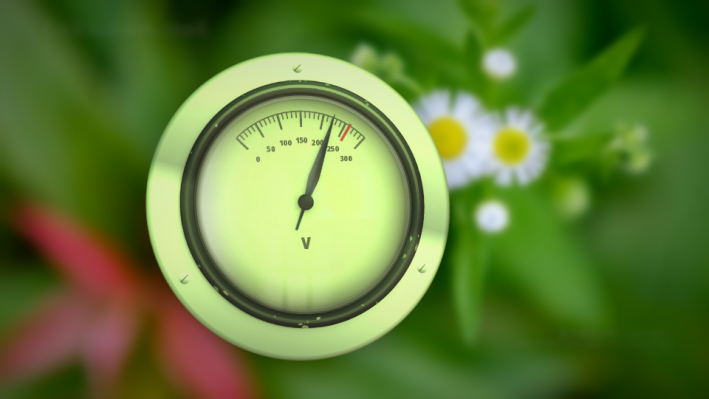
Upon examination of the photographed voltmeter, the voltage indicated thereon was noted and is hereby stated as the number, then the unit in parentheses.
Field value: 220 (V)
